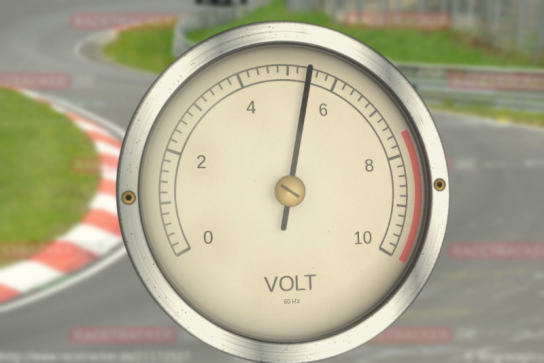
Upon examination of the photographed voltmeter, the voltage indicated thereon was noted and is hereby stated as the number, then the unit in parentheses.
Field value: 5.4 (V)
